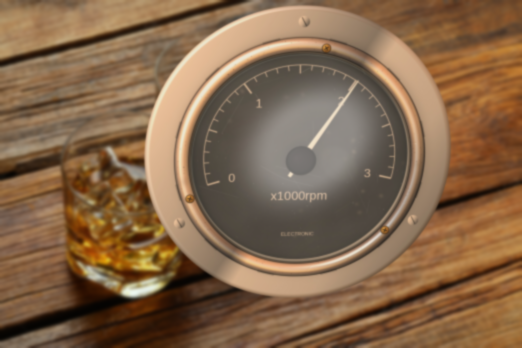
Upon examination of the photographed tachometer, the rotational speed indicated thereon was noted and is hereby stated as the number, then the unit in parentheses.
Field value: 2000 (rpm)
